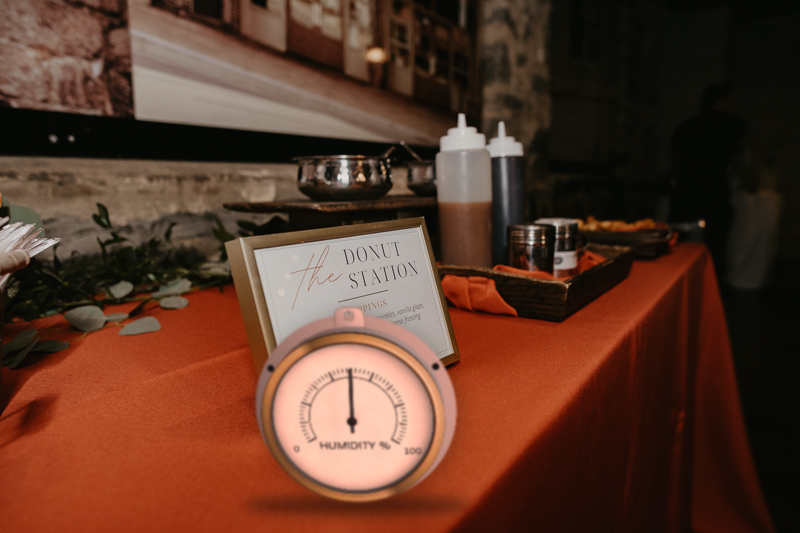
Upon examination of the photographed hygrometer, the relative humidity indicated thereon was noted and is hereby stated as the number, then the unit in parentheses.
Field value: 50 (%)
